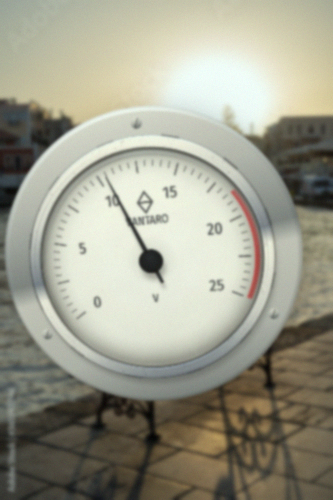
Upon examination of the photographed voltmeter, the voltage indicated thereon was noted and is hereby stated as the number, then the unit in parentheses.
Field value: 10.5 (V)
